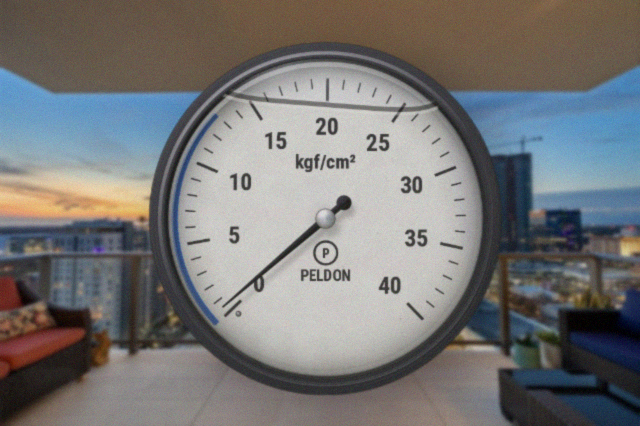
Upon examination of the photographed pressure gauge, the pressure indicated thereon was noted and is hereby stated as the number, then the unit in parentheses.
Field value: 0.5 (kg/cm²)
